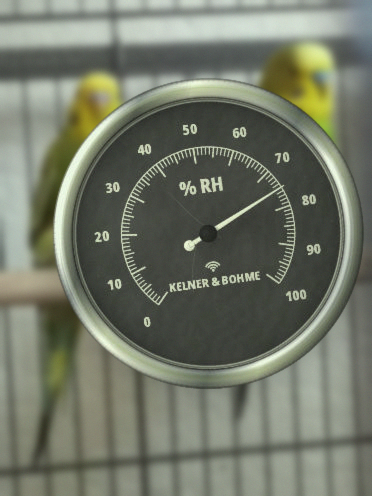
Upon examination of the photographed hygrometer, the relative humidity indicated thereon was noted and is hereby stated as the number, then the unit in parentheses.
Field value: 75 (%)
